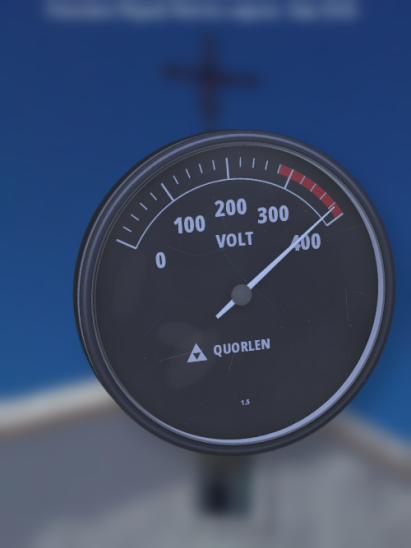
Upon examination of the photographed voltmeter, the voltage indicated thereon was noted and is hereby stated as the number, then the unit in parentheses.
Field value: 380 (V)
